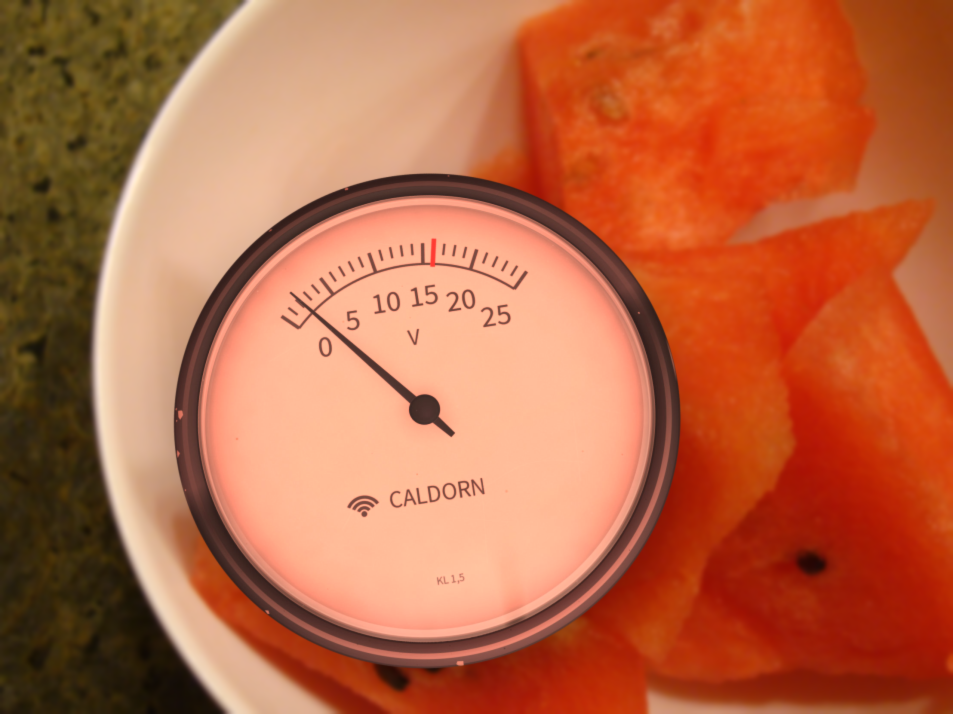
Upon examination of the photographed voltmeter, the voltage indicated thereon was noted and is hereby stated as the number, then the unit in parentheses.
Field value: 2 (V)
